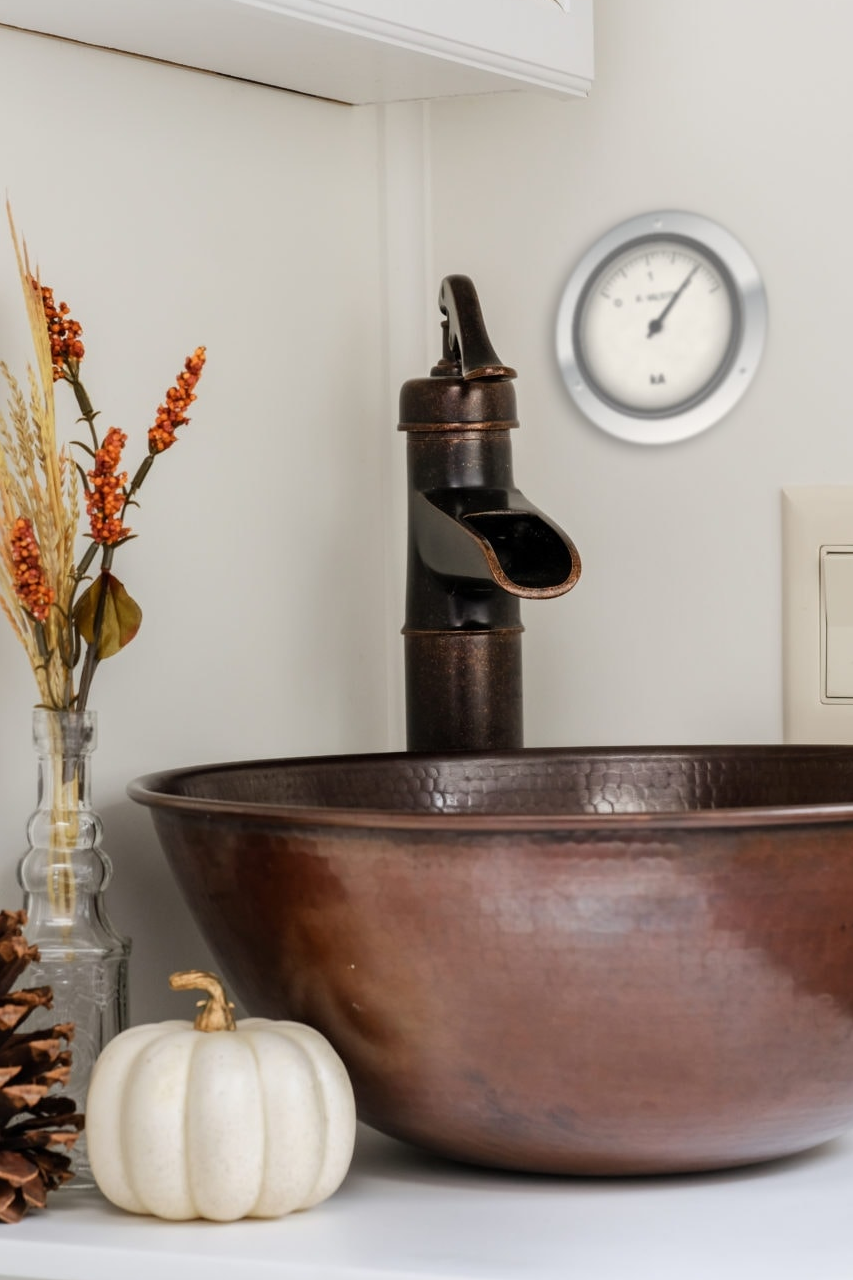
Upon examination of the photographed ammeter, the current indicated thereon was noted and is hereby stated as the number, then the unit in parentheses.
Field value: 2 (kA)
